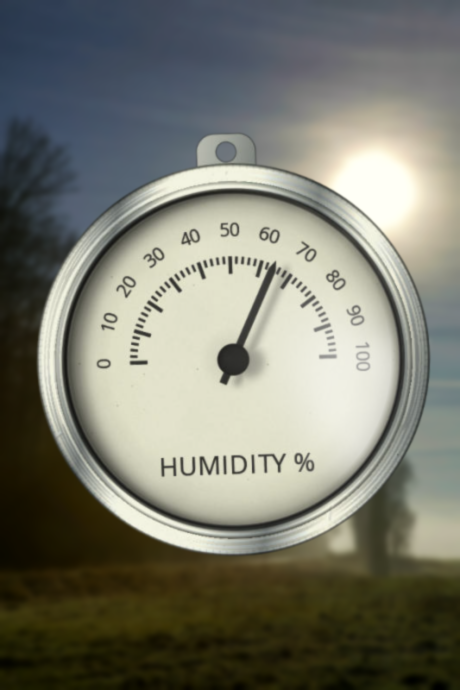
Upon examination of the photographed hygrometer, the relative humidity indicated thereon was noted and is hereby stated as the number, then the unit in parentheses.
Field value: 64 (%)
